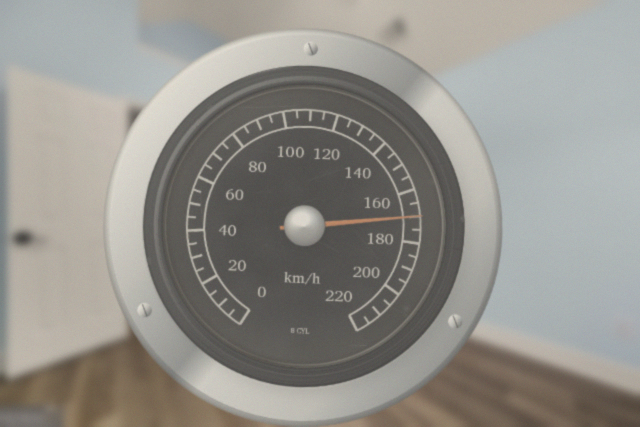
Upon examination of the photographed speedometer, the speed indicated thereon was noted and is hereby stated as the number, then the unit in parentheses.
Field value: 170 (km/h)
